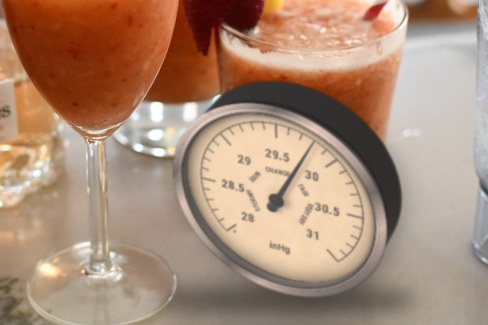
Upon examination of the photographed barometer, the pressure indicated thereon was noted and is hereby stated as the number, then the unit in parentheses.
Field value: 29.8 (inHg)
